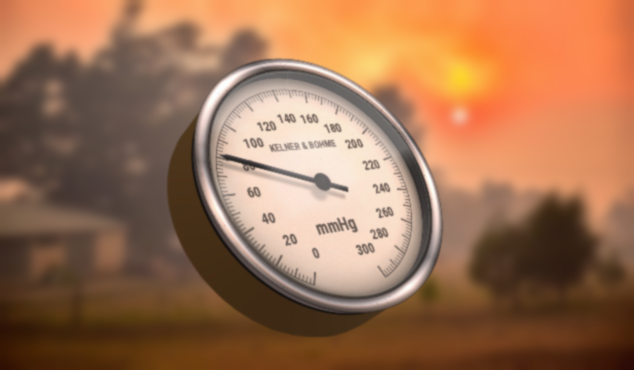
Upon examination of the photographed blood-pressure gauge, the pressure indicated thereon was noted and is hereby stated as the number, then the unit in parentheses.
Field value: 80 (mmHg)
